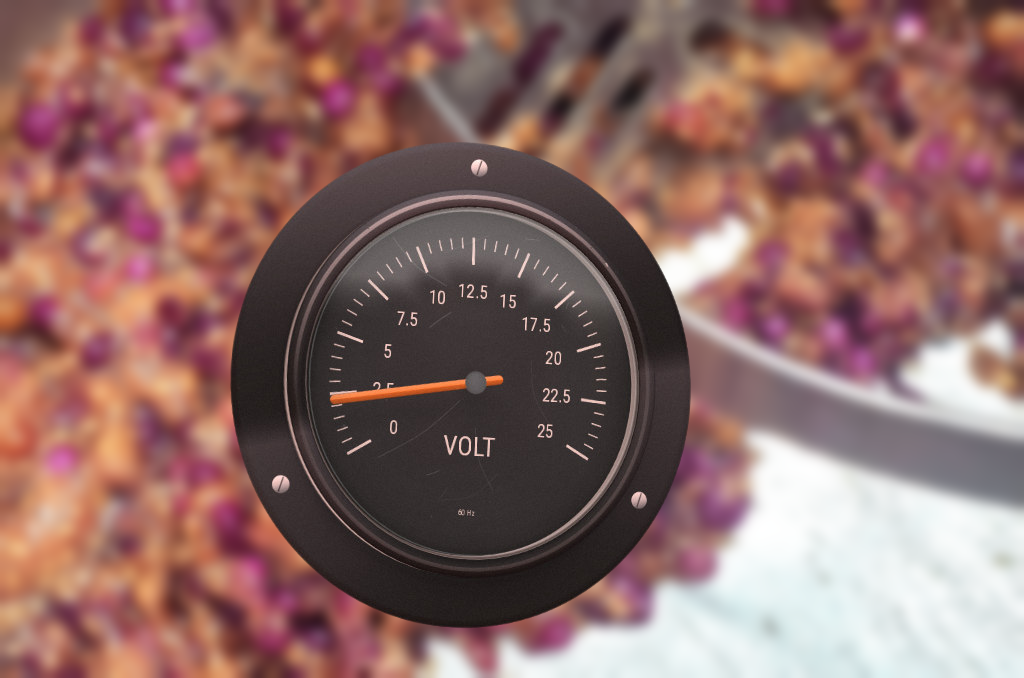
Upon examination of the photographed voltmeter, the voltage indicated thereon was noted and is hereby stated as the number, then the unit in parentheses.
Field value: 2.25 (V)
